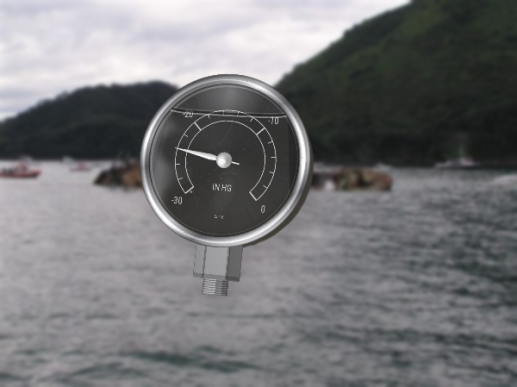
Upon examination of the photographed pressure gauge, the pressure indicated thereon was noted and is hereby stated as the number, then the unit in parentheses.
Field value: -24 (inHg)
